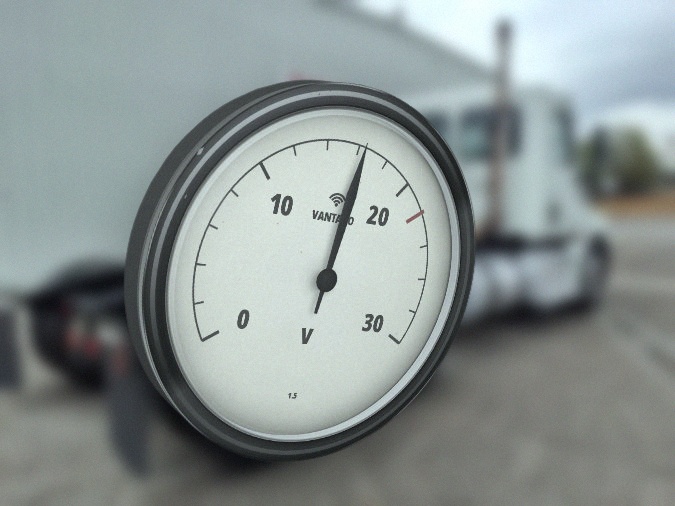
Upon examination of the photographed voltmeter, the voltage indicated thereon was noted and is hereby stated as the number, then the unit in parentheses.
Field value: 16 (V)
